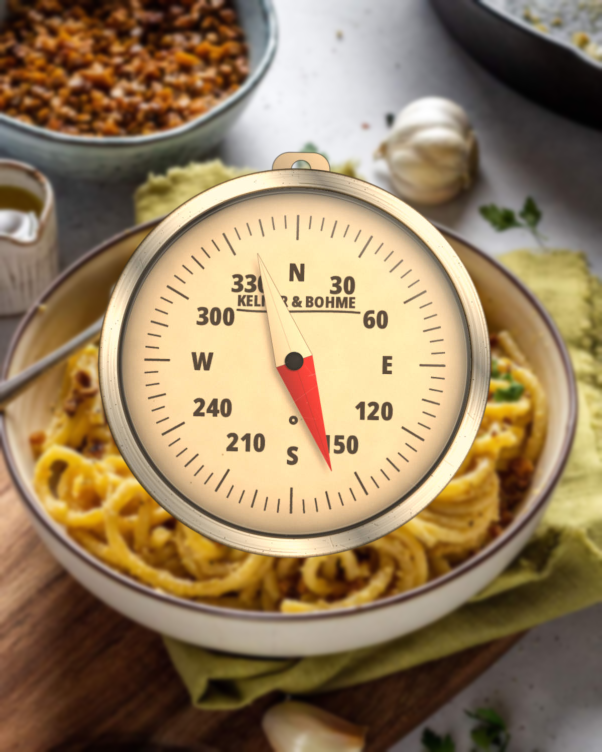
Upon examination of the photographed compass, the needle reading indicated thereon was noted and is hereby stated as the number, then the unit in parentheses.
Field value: 160 (°)
